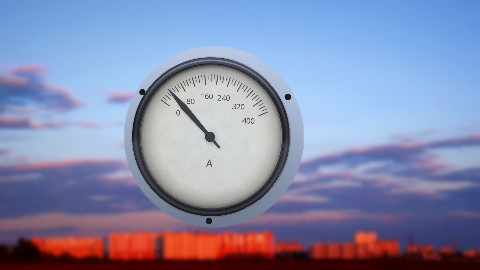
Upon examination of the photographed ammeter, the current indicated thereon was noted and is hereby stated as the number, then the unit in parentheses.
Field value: 40 (A)
